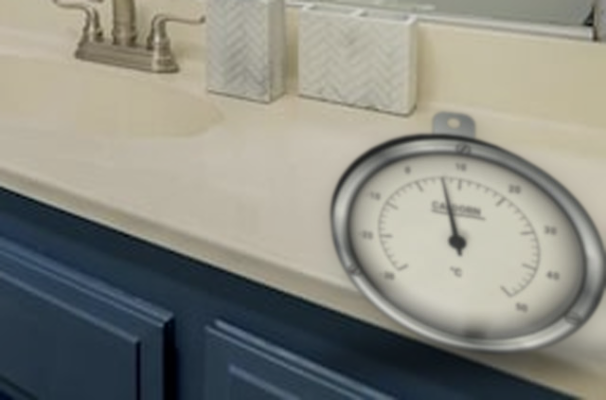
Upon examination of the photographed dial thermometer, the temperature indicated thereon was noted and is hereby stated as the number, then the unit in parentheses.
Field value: 6 (°C)
